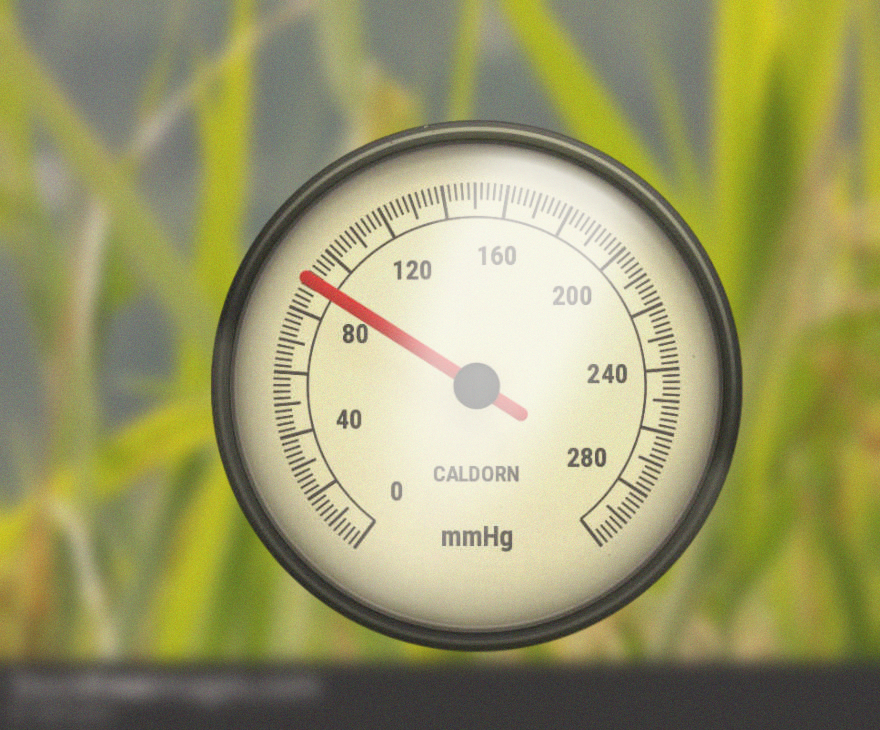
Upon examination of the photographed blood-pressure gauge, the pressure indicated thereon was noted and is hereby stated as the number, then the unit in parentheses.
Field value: 90 (mmHg)
